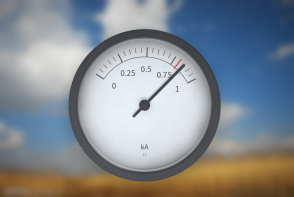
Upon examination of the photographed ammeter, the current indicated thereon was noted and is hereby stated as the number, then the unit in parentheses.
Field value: 0.85 (kA)
